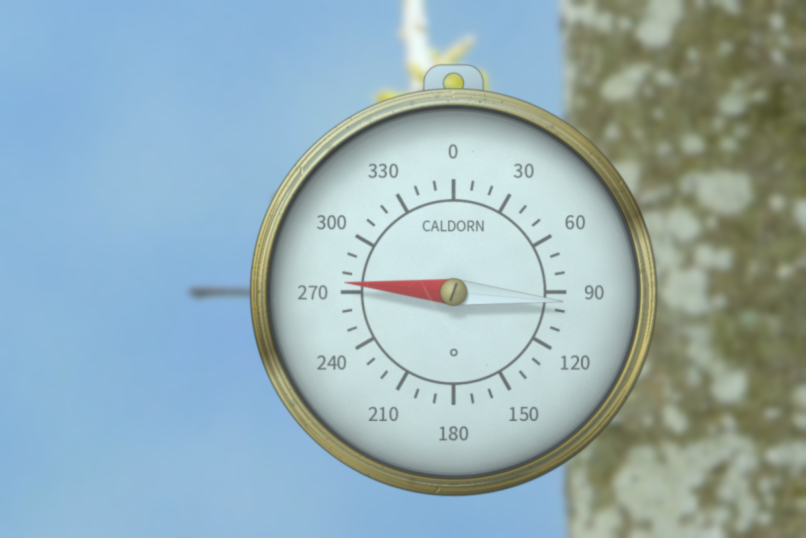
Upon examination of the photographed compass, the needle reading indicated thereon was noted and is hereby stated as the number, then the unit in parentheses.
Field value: 275 (°)
